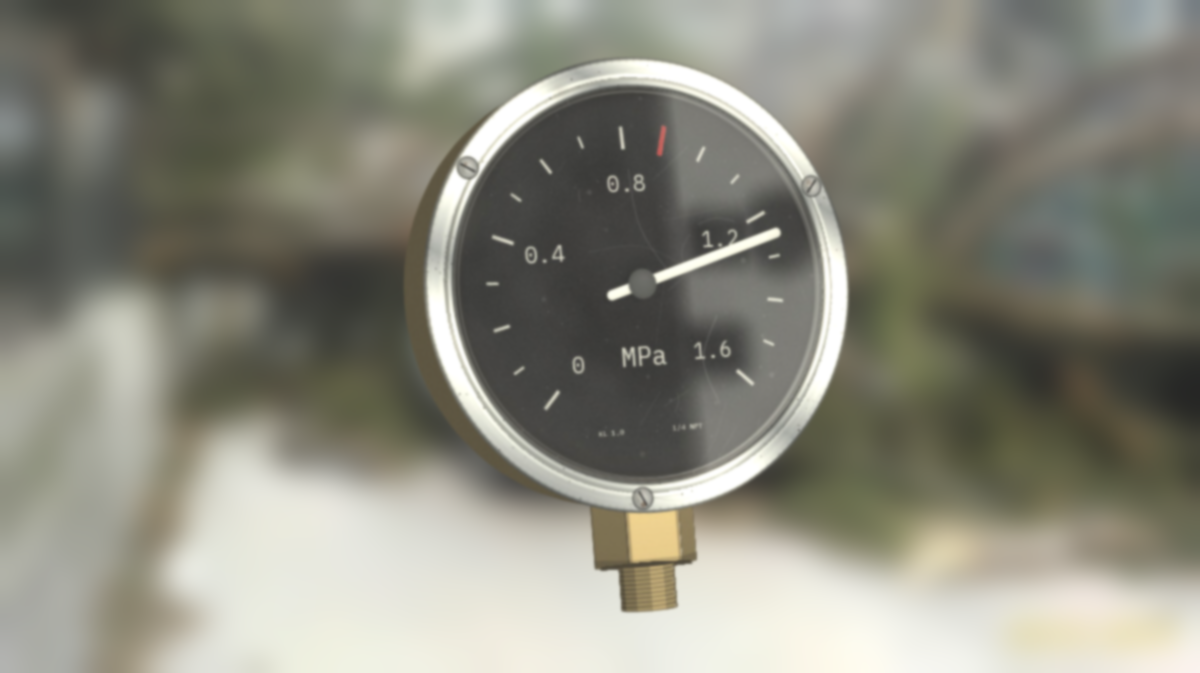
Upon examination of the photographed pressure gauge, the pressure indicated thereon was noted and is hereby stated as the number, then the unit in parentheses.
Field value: 1.25 (MPa)
